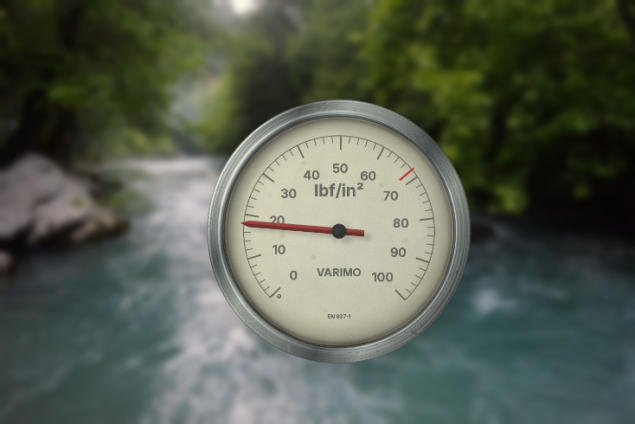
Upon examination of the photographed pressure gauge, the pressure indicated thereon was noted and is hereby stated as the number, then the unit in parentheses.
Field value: 18 (psi)
